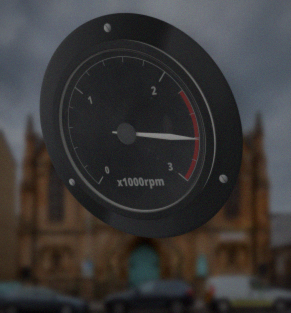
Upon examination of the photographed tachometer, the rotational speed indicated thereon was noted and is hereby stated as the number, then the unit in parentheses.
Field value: 2600 (rpm)
